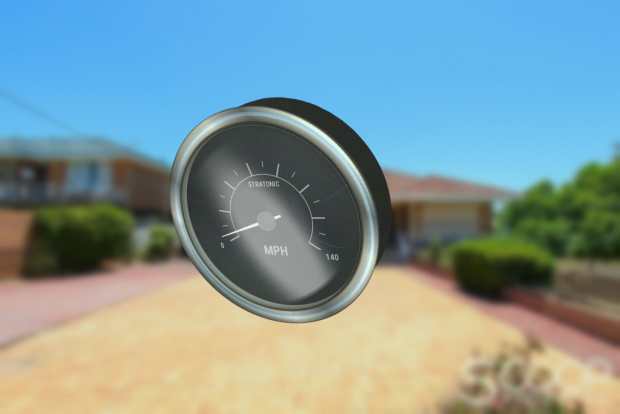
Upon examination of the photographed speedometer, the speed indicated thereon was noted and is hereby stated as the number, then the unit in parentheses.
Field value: 5 (mph)
